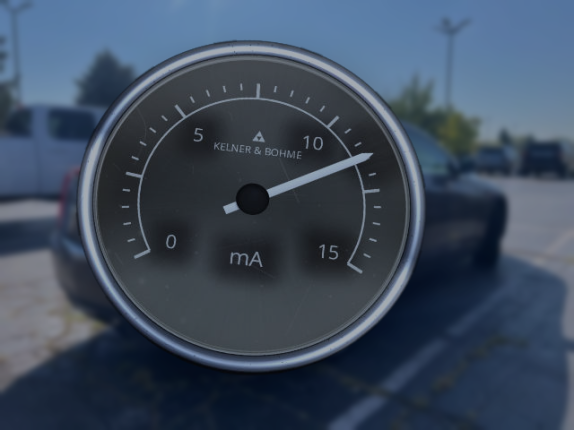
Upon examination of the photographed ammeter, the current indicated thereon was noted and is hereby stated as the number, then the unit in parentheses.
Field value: 11.5 (mA)
